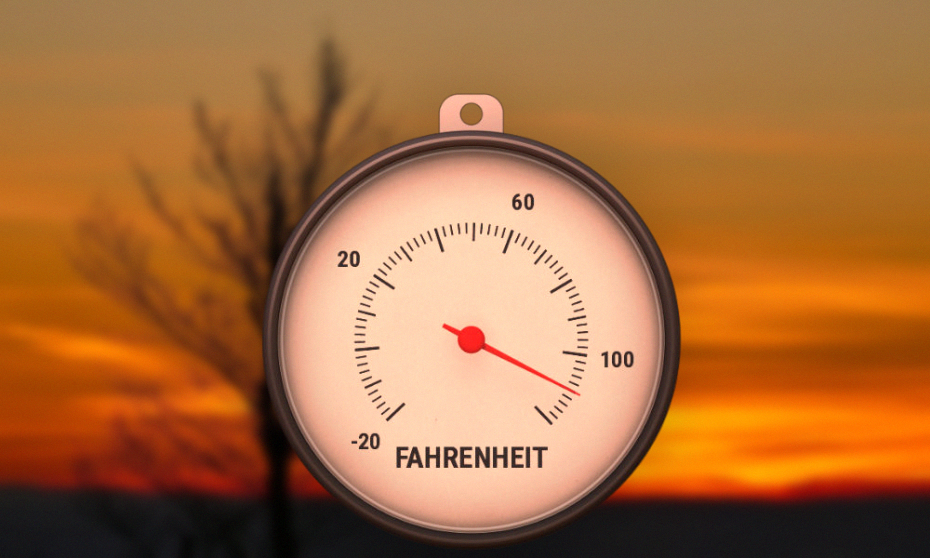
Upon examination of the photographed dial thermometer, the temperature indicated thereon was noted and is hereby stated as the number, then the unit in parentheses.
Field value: 110 (°F)
